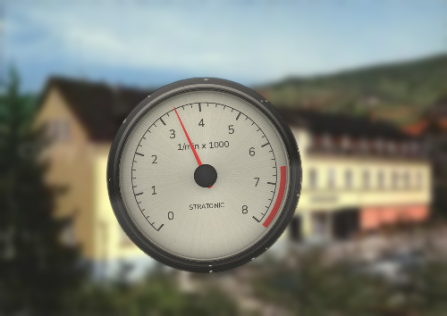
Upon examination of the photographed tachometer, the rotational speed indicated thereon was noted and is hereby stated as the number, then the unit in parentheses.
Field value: 3400 (rpm)
